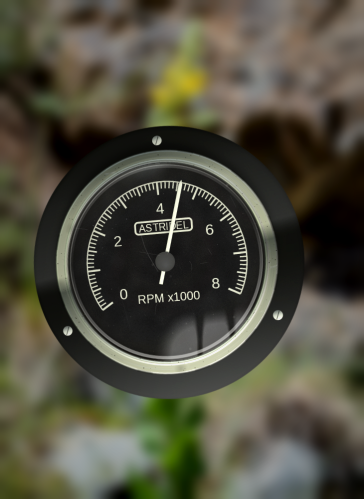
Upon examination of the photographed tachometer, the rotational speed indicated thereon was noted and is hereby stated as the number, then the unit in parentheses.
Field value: 4600 (rpm)
